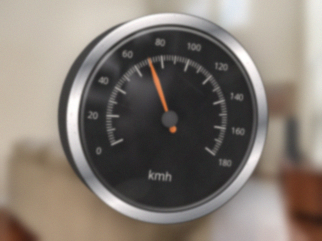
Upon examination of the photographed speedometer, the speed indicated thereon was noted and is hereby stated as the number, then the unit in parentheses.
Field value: 70 (km/h)
